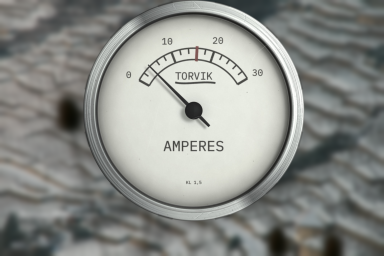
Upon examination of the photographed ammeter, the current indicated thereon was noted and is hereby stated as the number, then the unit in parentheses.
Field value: 4 (A)
